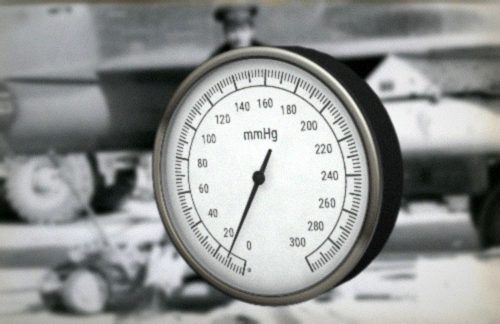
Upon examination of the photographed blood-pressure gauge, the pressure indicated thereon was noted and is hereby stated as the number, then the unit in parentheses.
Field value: 10 (mmHg)
